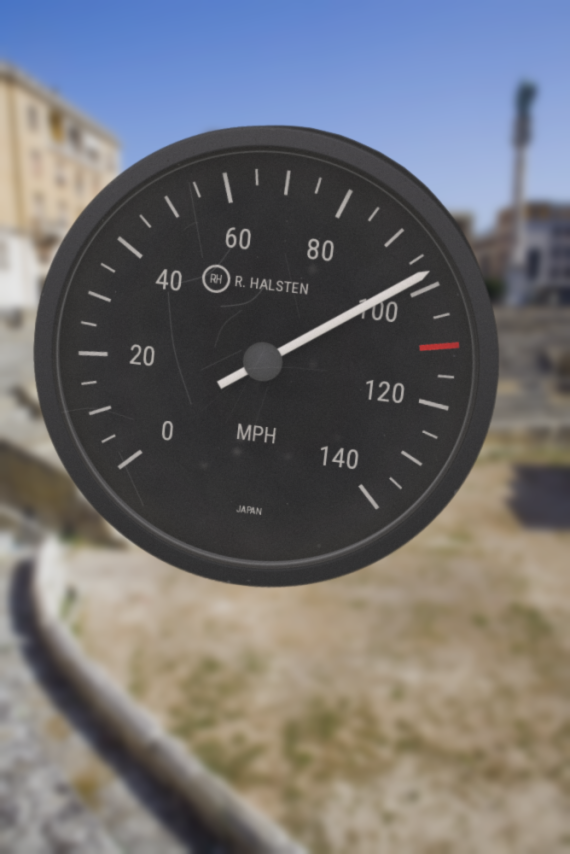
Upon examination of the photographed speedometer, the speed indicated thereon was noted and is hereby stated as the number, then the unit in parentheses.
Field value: 97.5 (mph)
